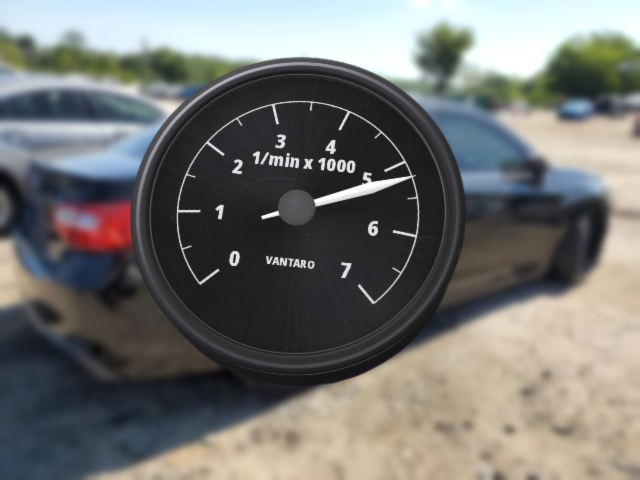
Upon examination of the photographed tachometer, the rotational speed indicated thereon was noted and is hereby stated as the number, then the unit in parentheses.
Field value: 5250 (rpm)
